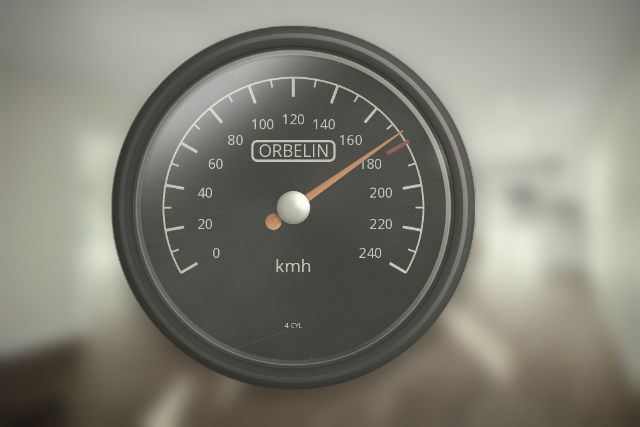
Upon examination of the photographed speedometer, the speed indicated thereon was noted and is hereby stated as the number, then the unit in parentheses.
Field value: 175 (km/h)
